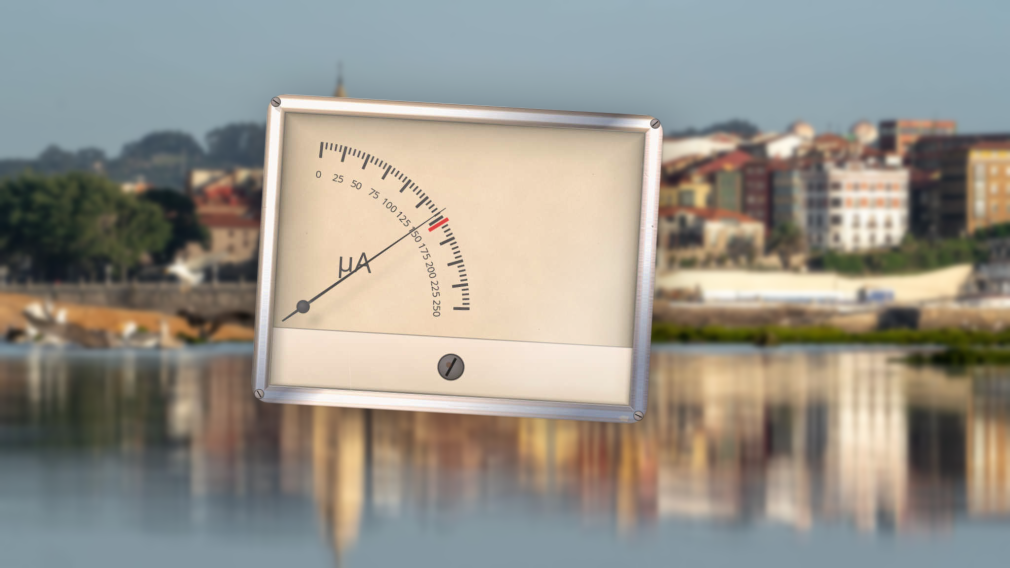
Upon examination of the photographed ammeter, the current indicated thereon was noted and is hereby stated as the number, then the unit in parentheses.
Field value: 145 (µA)
